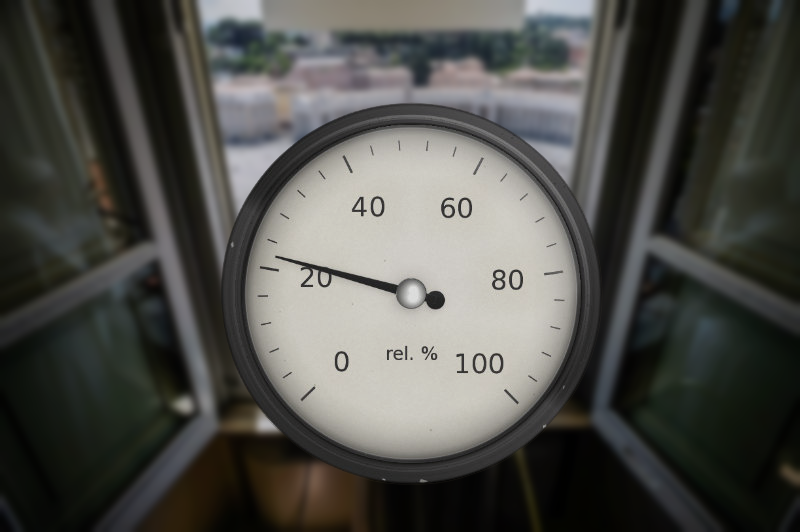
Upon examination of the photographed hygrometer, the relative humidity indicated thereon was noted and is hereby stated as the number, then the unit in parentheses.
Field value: 22 (%)
